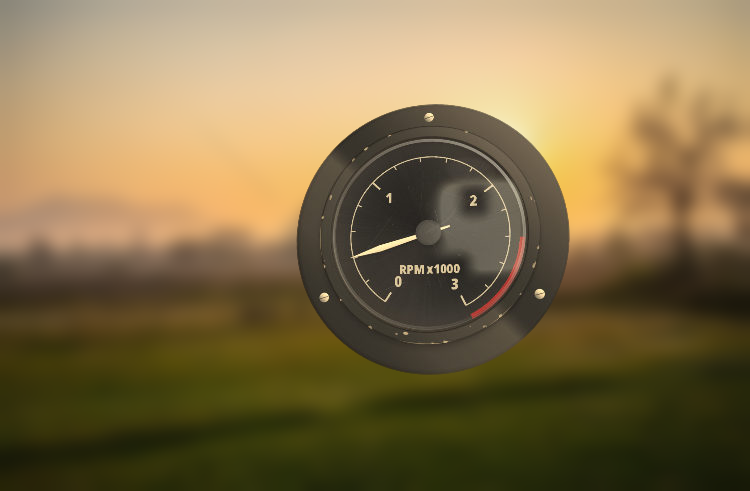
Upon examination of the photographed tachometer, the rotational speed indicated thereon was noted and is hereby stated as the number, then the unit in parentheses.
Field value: 400 (rpm)
